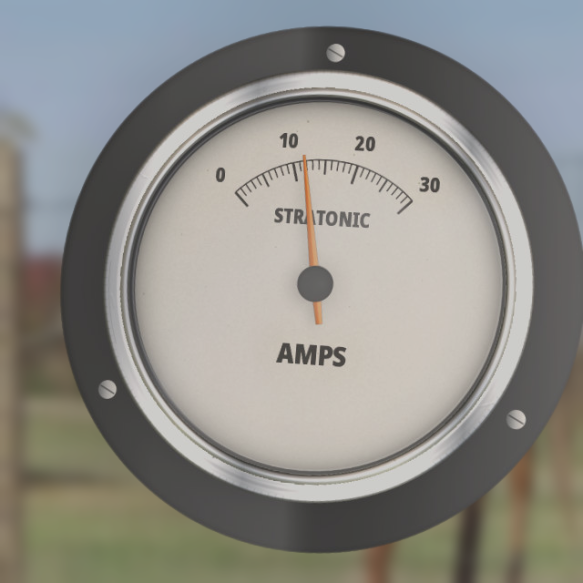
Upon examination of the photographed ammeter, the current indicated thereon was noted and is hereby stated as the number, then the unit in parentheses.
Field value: 12 (A)
